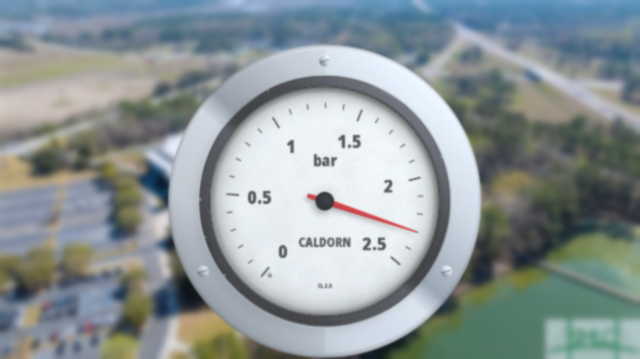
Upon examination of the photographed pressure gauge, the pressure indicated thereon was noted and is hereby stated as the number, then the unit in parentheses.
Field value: 2.3 (bar)
